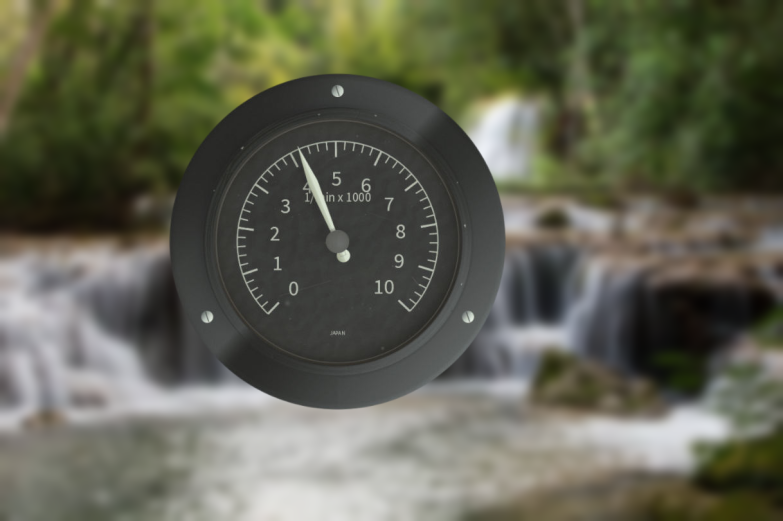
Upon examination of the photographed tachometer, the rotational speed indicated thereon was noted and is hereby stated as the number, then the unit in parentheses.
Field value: 4200 (rpm)
